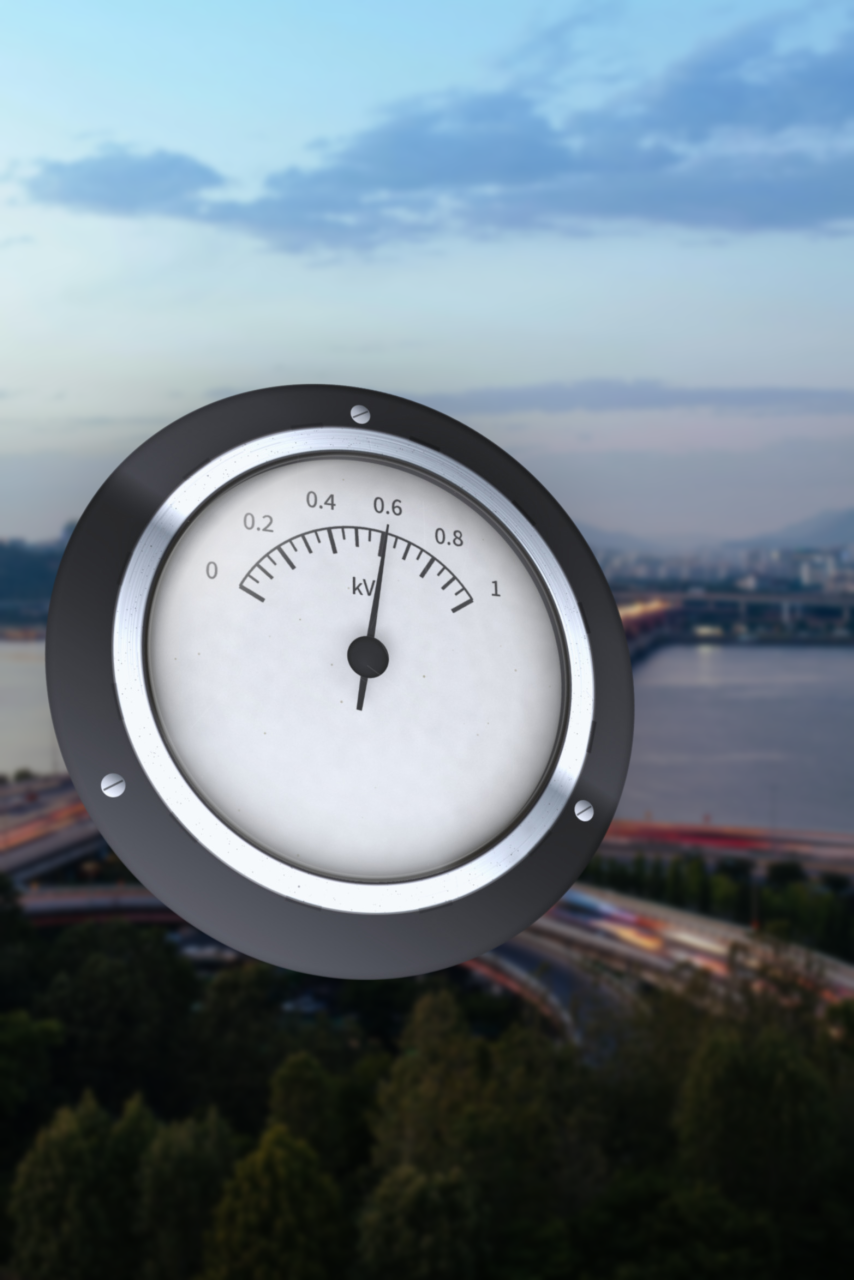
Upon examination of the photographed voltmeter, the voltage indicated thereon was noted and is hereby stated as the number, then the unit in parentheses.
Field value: 0.6 (kV)
